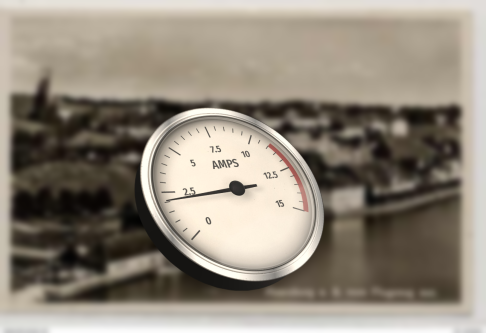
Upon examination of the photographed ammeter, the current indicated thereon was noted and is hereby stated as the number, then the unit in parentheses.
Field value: 2 (A)
